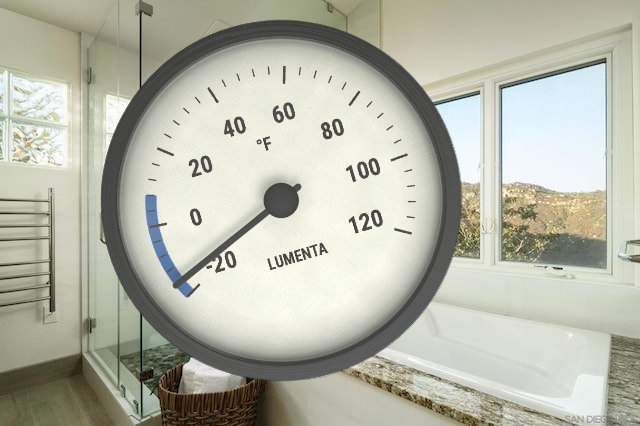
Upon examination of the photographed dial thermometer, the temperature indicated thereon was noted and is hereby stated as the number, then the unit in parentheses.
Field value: -16 (°F)
